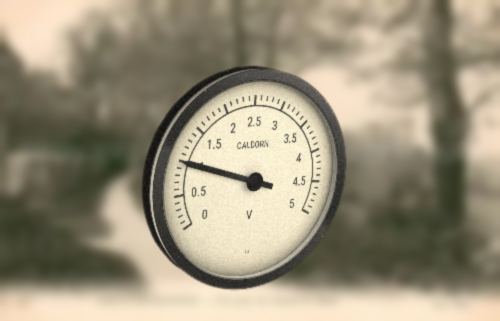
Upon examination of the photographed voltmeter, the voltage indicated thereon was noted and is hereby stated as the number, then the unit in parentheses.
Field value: 1 (V)
